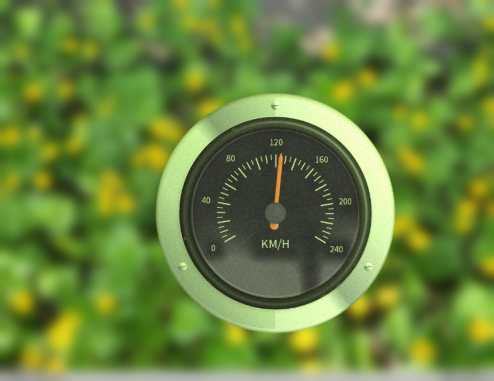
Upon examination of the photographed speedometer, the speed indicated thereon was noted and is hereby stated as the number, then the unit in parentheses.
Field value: 125 (km/h)
